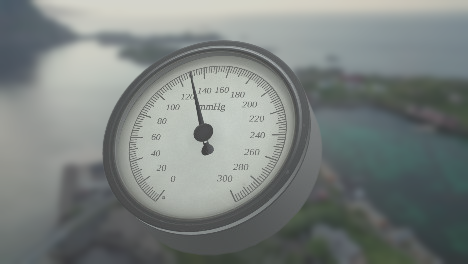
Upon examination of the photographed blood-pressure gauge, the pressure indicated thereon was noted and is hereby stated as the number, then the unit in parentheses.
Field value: 130 (mmHg)
